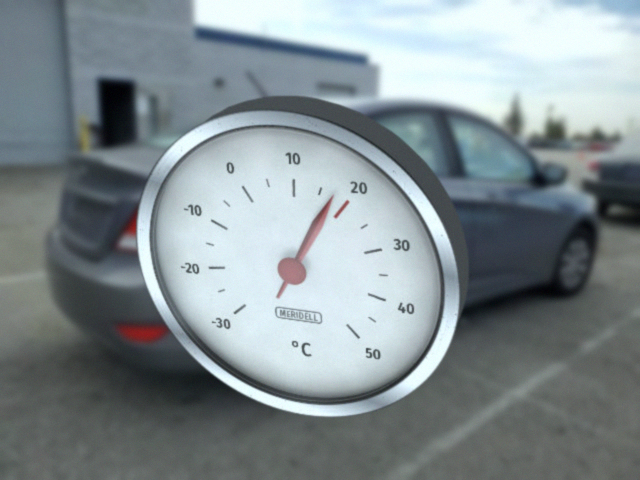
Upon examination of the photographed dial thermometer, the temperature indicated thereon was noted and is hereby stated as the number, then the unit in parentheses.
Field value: 17.5 (°C)
